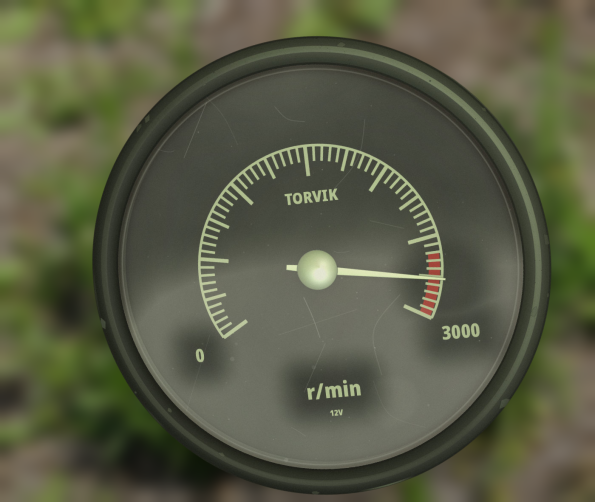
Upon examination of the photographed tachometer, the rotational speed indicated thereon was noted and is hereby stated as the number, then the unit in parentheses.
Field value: 2750 (rpm)
